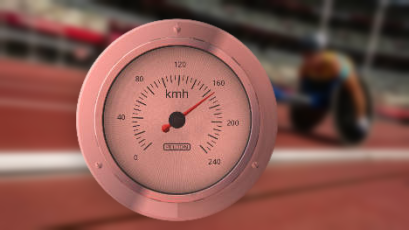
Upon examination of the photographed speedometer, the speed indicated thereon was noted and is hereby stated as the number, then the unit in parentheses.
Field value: 165 (km/h)
